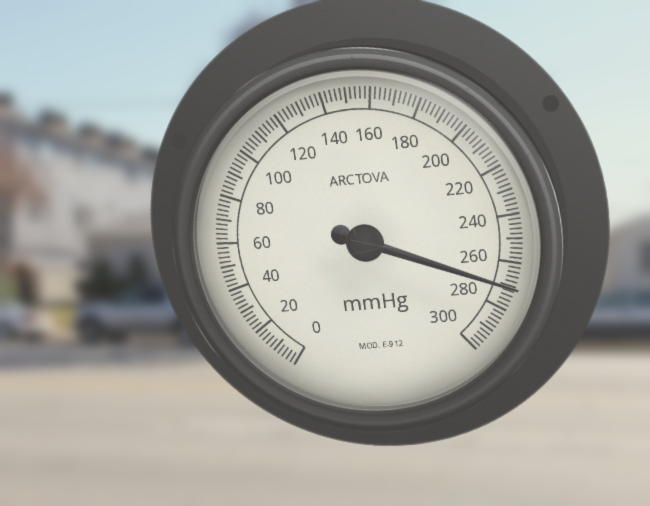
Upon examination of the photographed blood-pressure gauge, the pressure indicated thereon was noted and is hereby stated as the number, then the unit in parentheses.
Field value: 270 (mmHg)
